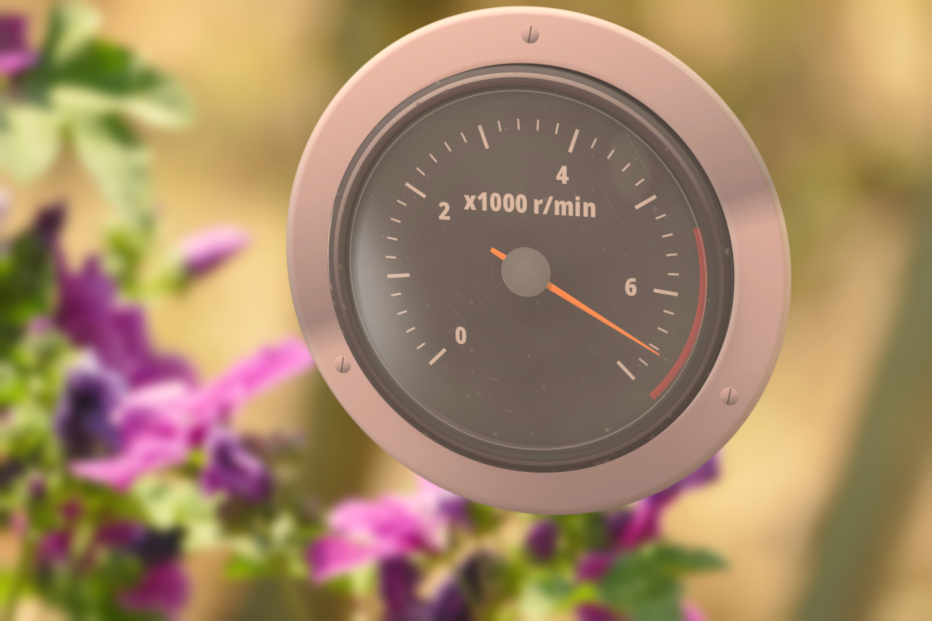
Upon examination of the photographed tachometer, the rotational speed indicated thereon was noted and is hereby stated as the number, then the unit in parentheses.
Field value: 6600 (rpm)
